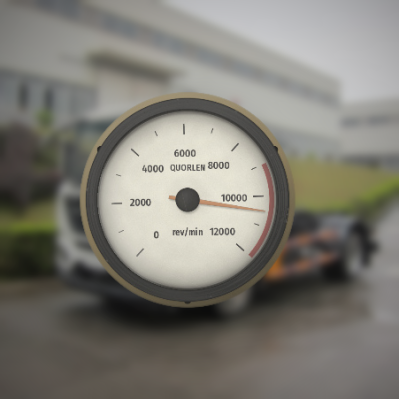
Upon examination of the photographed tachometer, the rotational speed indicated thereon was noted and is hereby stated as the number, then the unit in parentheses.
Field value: 10500 (rpm)
